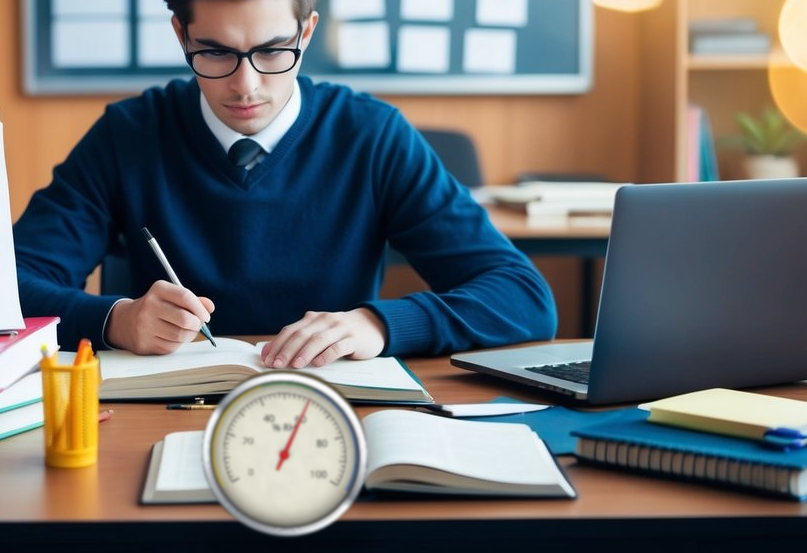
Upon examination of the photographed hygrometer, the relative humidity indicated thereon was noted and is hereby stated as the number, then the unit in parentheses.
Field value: 60 (%)
